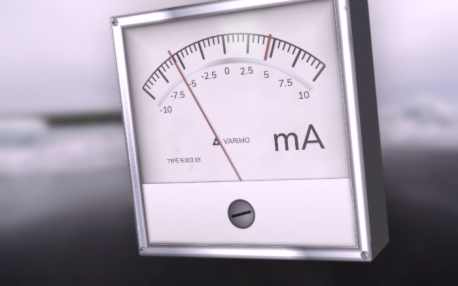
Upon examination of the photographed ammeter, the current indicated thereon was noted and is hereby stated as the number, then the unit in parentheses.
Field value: -5.5 (mA)
